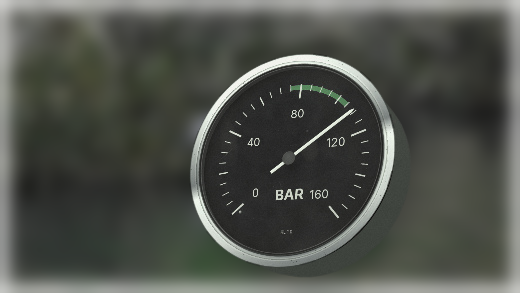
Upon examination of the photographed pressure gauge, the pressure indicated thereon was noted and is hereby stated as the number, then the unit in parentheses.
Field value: 110 (bar)
